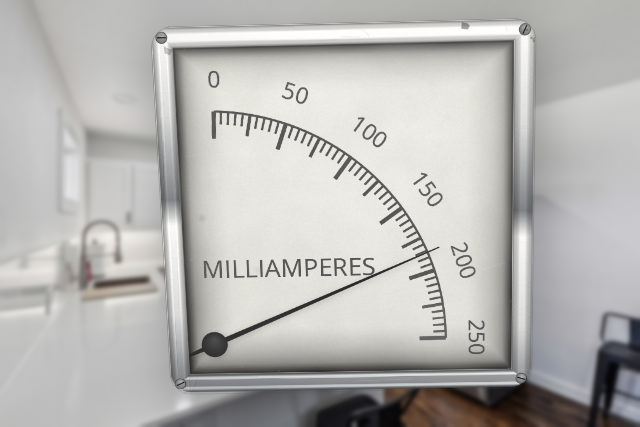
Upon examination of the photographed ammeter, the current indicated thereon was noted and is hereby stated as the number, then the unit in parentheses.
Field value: 185 (mA)
